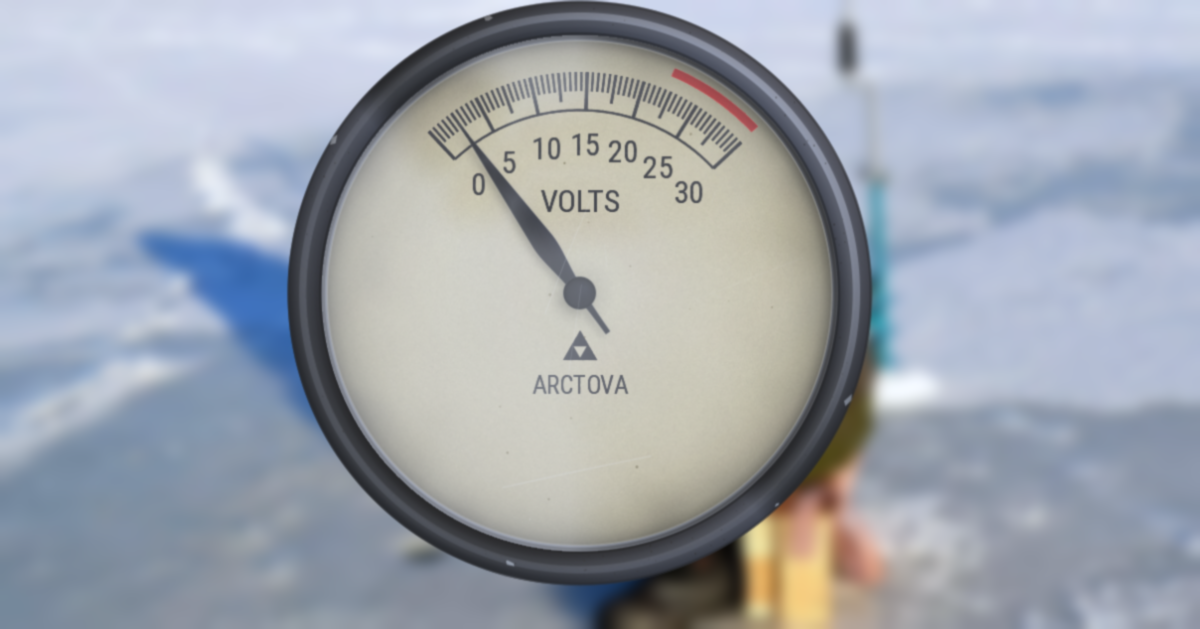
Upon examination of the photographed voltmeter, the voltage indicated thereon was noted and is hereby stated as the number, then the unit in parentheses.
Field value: 2.5 (V)
